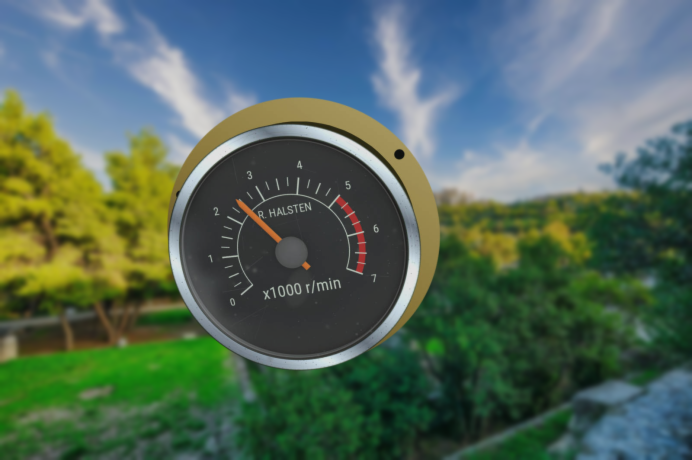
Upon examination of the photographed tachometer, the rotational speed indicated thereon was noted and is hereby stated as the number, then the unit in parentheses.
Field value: 2500 (rpm)
